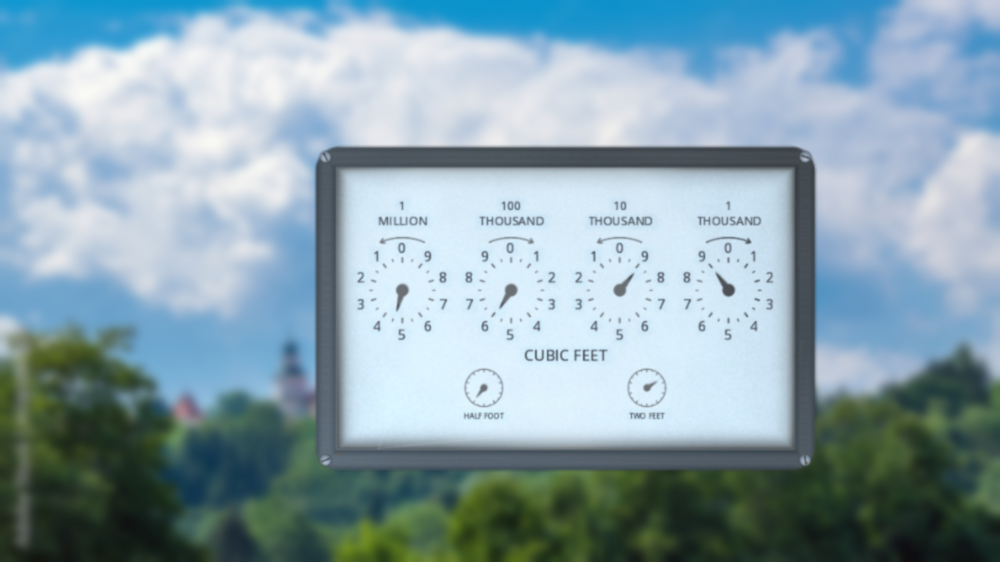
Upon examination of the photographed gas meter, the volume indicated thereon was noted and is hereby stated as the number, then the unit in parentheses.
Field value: 458900 (ft³)
